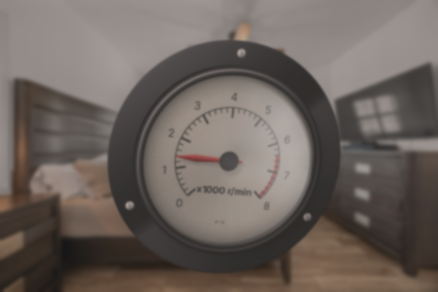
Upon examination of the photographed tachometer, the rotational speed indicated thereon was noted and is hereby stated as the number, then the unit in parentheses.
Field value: 1400 (rpm)
